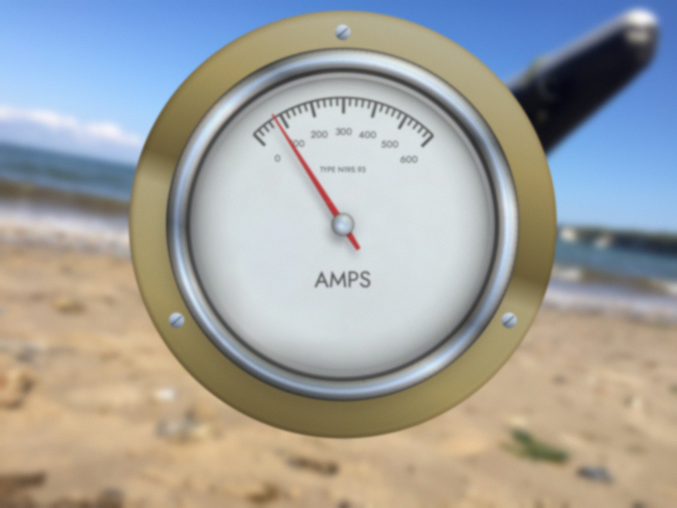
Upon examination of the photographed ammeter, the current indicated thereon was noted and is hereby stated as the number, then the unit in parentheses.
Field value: 80 (A)
